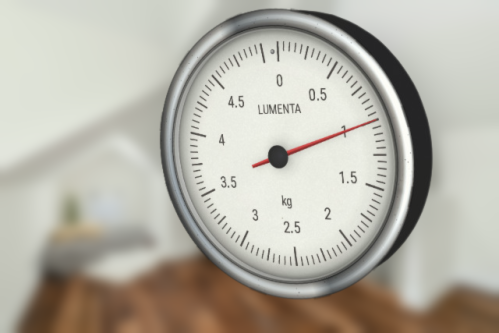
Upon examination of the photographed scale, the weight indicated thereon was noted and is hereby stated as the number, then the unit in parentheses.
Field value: 1 (kg)
